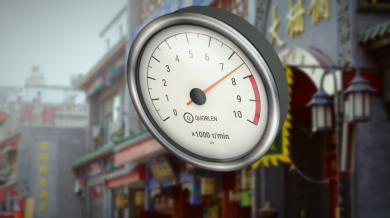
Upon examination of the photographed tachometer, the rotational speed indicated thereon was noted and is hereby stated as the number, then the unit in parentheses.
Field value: 7500 (rpm)
